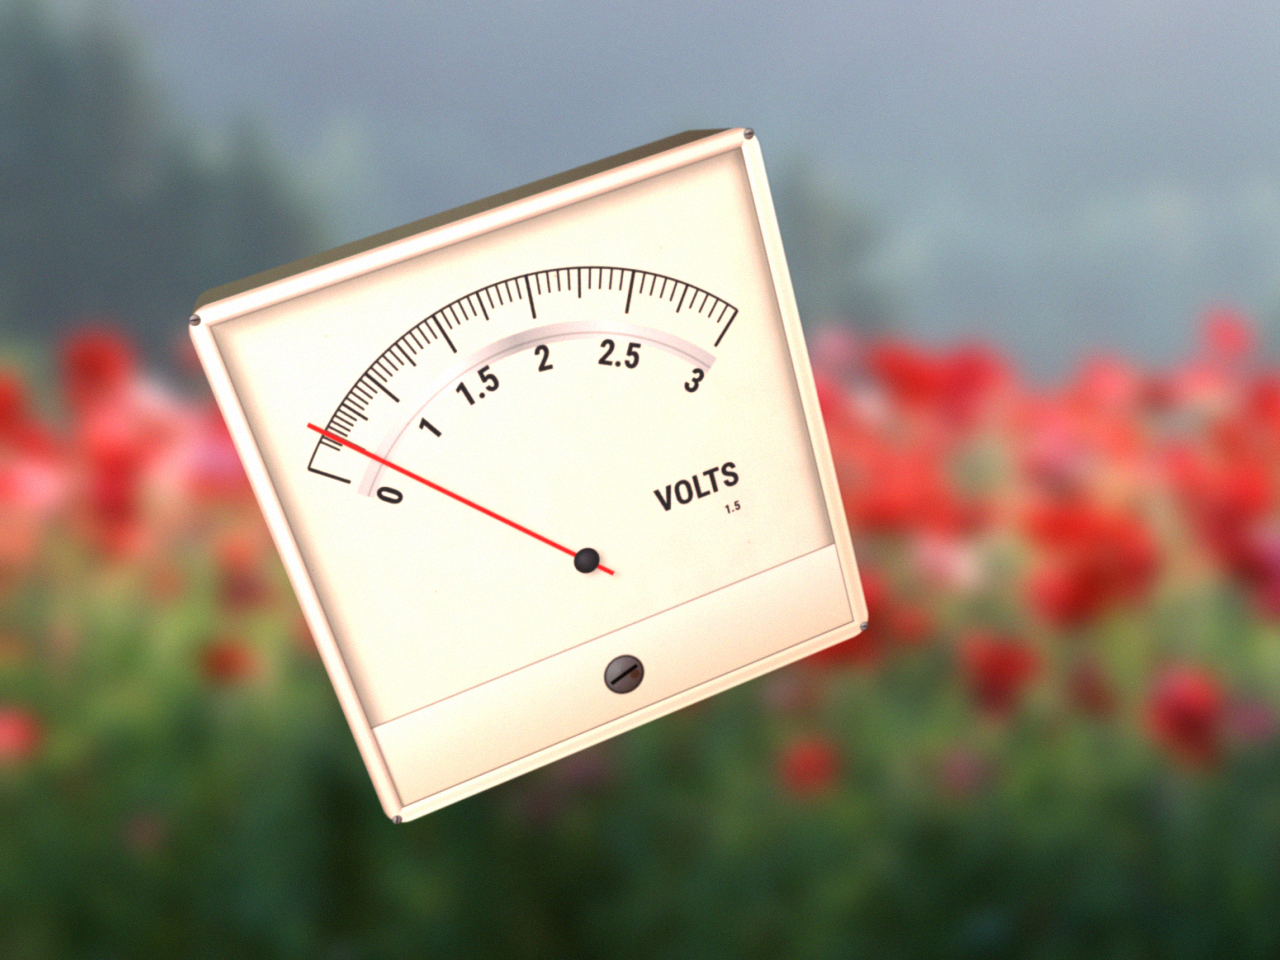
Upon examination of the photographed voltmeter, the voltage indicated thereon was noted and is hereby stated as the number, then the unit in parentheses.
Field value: 0.5 (V)
